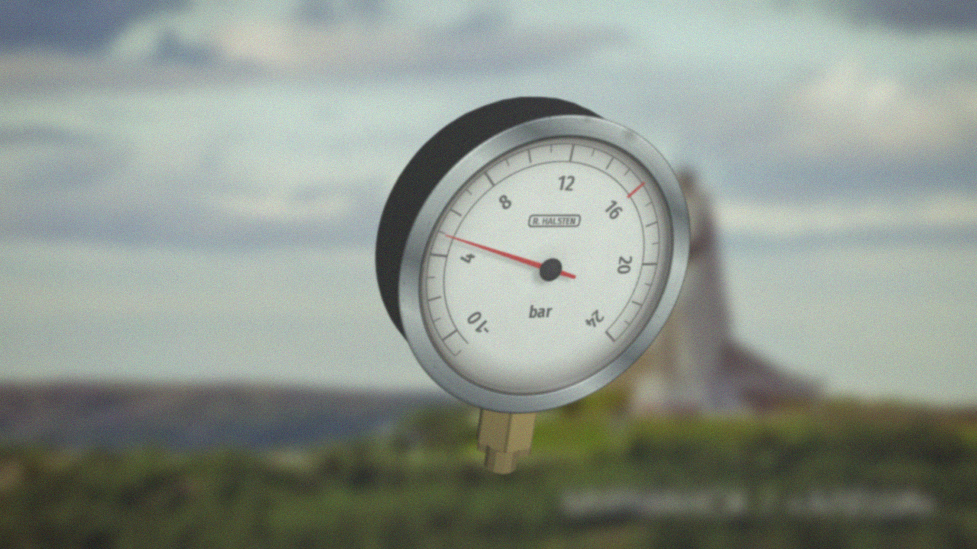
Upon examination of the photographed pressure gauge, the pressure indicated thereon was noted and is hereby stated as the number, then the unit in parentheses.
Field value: 5 (bar)
